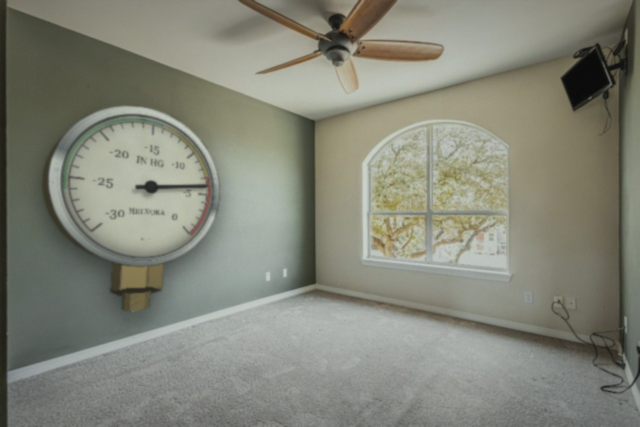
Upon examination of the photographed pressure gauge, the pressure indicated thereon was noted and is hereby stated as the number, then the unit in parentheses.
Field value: -6 (inHg)
